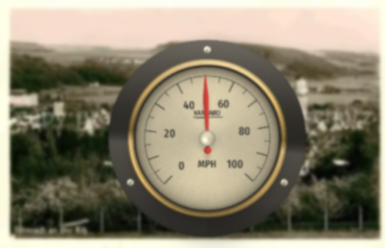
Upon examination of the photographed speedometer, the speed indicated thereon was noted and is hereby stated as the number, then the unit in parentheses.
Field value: 50 (mph)
